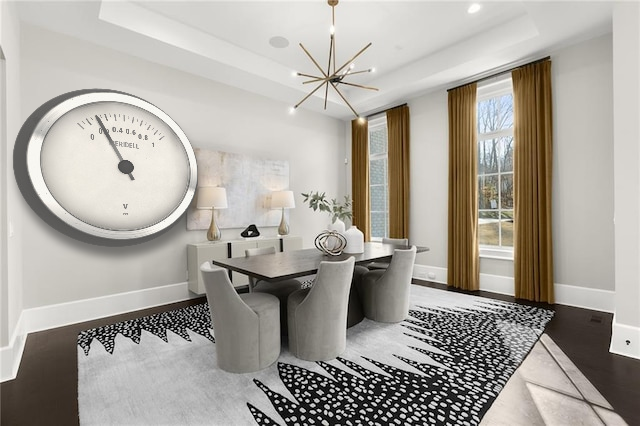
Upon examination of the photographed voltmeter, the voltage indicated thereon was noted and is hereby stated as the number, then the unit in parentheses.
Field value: 0.2 (V)
